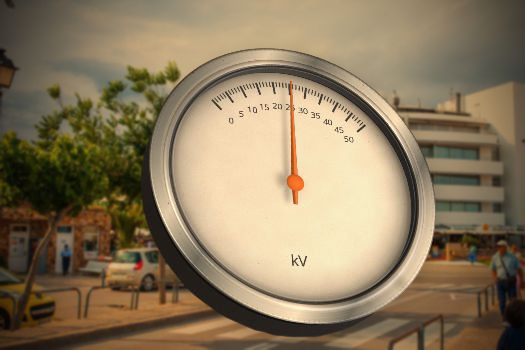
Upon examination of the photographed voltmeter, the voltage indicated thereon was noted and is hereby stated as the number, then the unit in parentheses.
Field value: 25 (kV)
